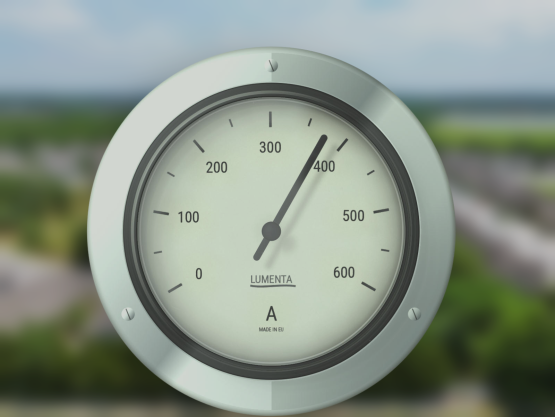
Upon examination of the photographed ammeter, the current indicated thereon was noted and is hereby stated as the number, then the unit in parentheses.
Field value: 375 (A)
